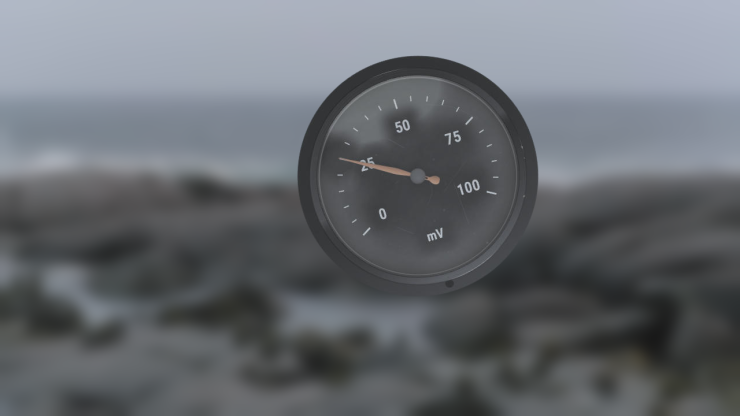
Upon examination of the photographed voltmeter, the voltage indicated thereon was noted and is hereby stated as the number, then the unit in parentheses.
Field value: 25 (mV)
